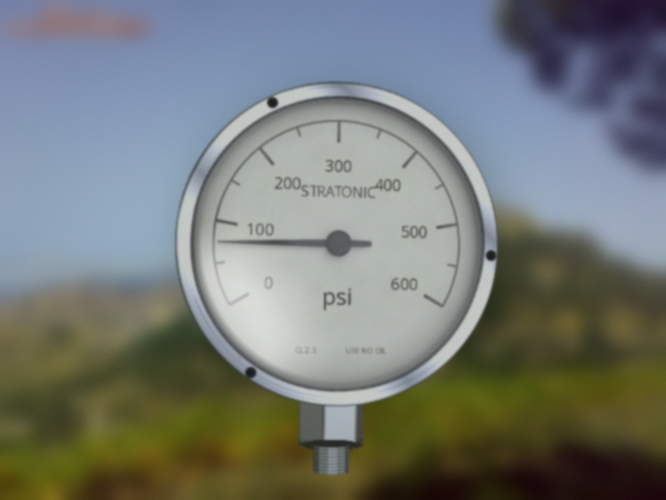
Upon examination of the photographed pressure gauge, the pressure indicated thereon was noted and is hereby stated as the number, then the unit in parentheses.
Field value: 75 (psi)
